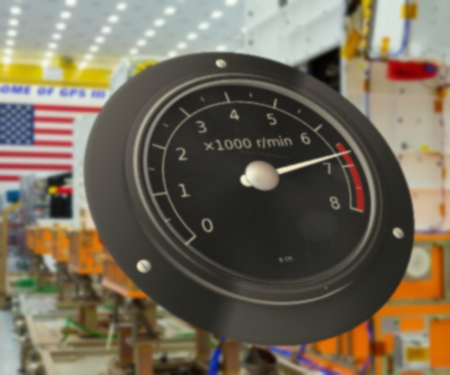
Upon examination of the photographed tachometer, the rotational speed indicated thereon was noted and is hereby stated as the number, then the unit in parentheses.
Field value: 6750 (rpm)
